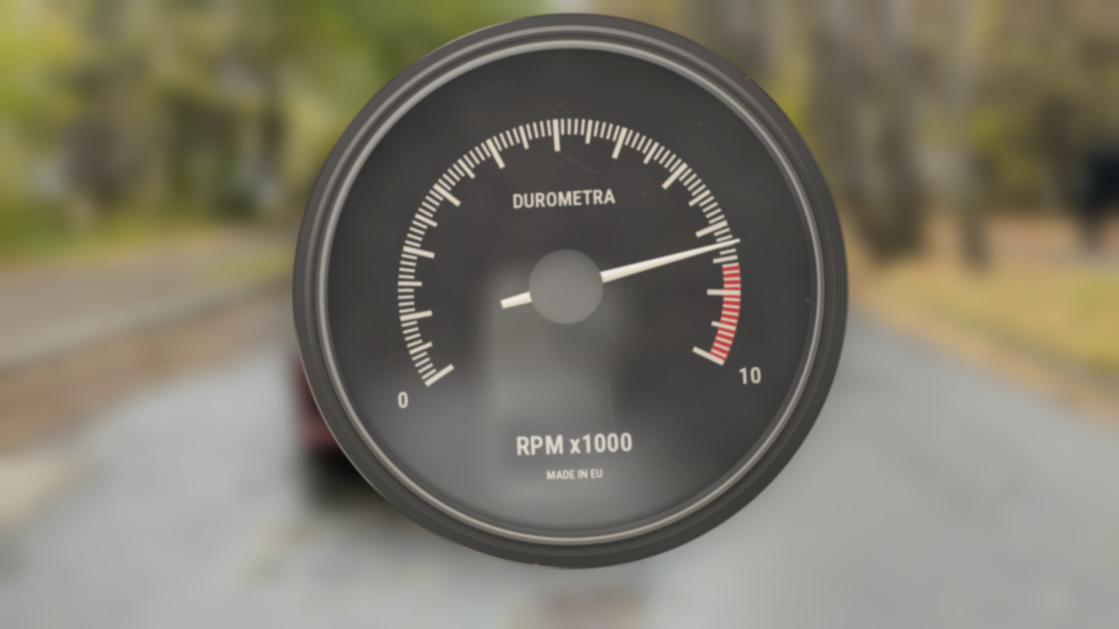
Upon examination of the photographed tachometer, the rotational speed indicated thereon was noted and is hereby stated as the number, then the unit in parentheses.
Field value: 8300 (rpm)
